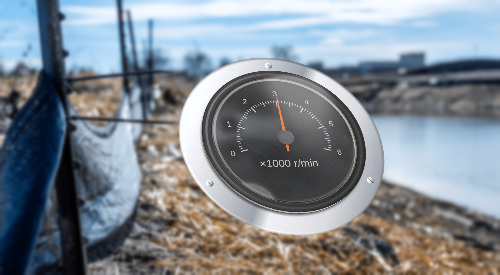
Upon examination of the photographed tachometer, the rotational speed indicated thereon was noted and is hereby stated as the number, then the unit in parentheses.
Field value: 3000 (rpm)
